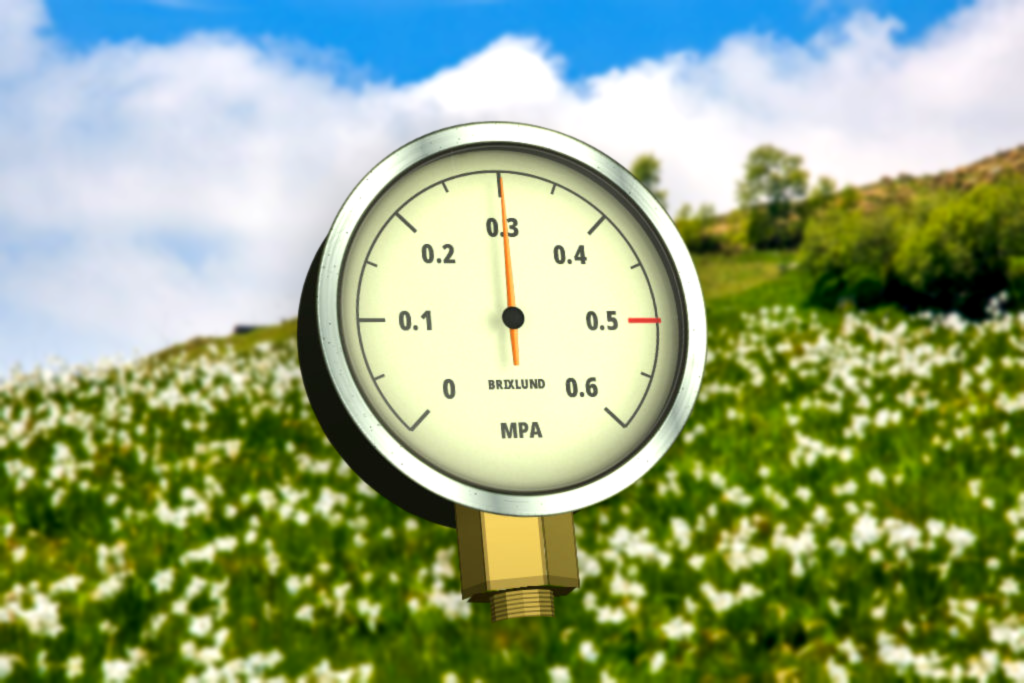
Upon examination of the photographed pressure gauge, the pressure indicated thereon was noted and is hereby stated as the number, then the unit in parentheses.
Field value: 0.3 (MPa)
